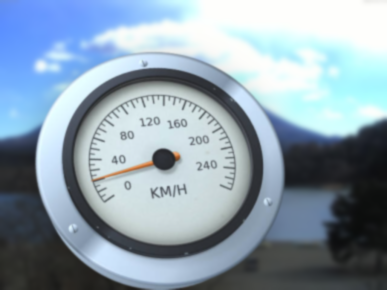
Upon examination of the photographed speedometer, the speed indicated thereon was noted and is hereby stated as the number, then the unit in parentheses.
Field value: 20 (km/h)
